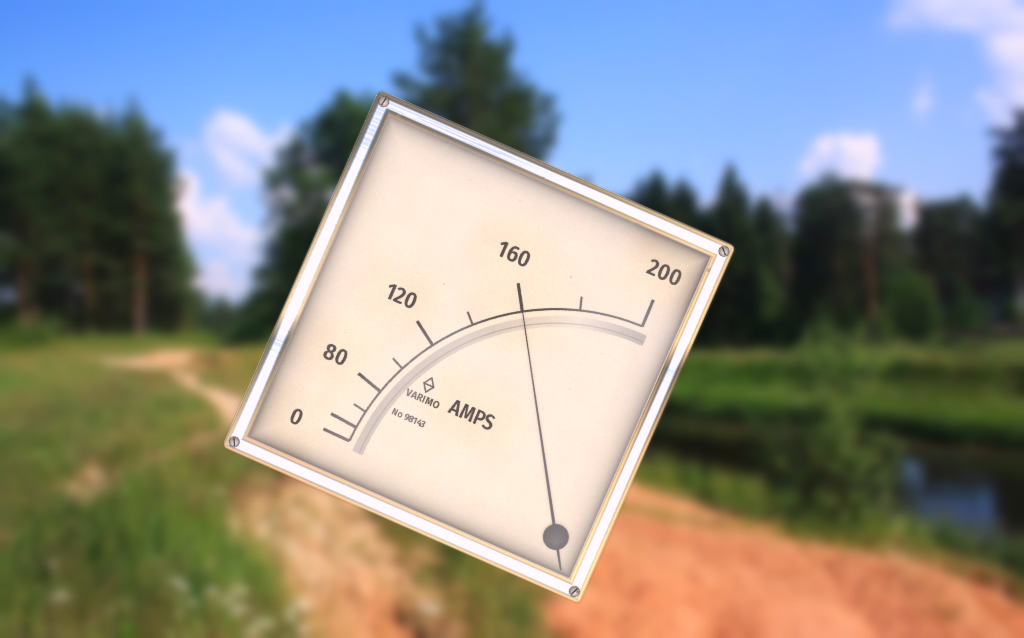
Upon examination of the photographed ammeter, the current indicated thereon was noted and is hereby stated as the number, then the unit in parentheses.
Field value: 160 (A)
